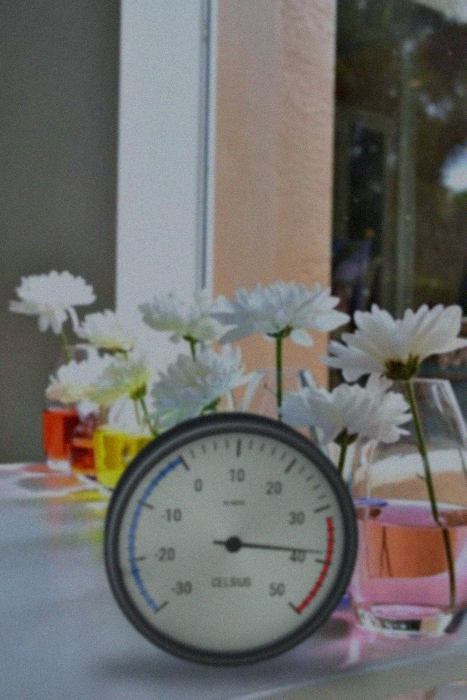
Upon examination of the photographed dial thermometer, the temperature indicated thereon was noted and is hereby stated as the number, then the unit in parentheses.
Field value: 38 (°C)
